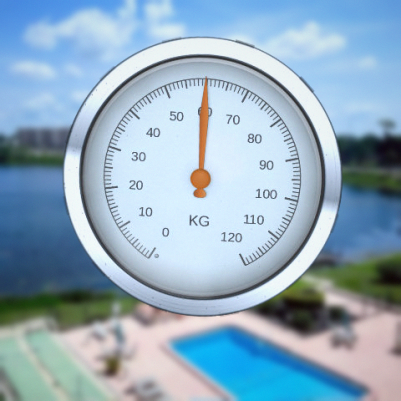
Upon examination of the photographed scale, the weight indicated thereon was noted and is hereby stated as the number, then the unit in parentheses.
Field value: 60 (kg)
